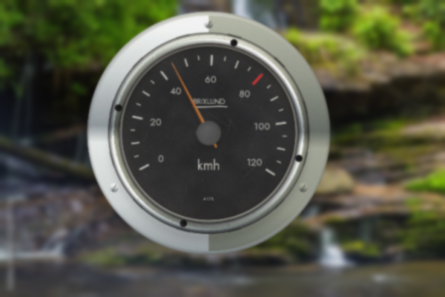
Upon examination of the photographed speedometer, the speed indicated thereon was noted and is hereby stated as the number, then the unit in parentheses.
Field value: 45 (km/h)
